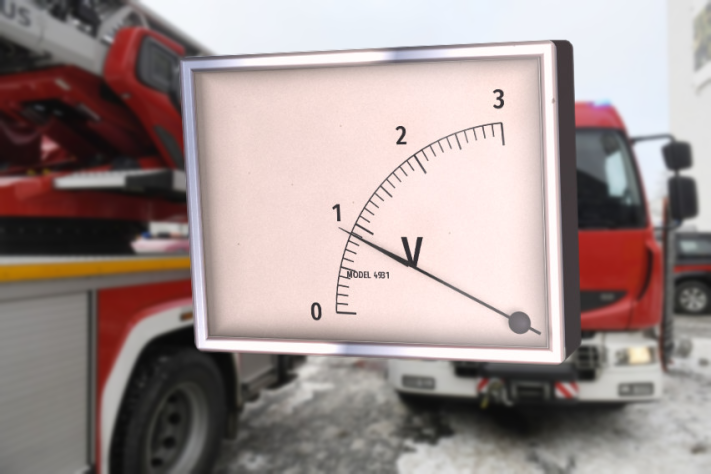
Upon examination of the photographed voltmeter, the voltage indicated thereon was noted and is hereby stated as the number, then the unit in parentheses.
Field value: 0.9 (V)
